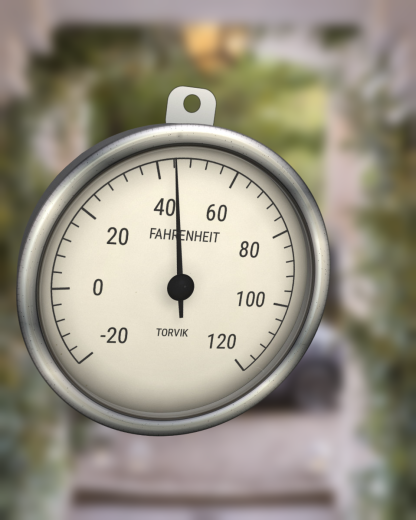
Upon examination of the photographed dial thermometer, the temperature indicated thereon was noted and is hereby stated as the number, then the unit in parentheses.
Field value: 44 (°F)
